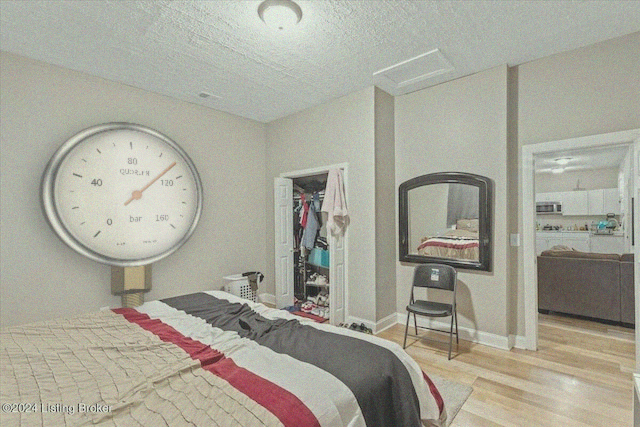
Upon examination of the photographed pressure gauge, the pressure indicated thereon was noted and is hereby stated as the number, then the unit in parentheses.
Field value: 110 (bar)
